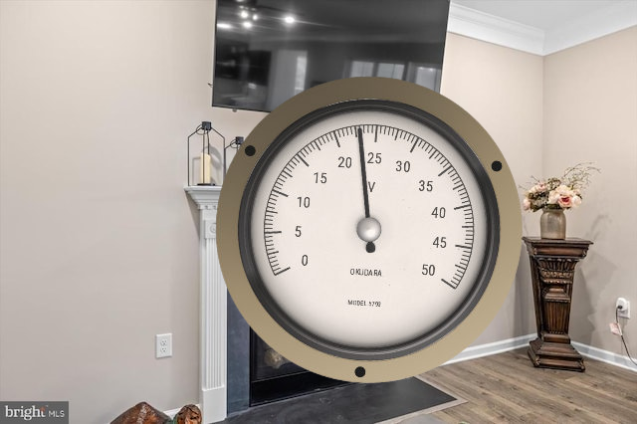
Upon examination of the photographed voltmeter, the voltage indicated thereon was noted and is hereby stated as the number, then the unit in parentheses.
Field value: 23 (V)
